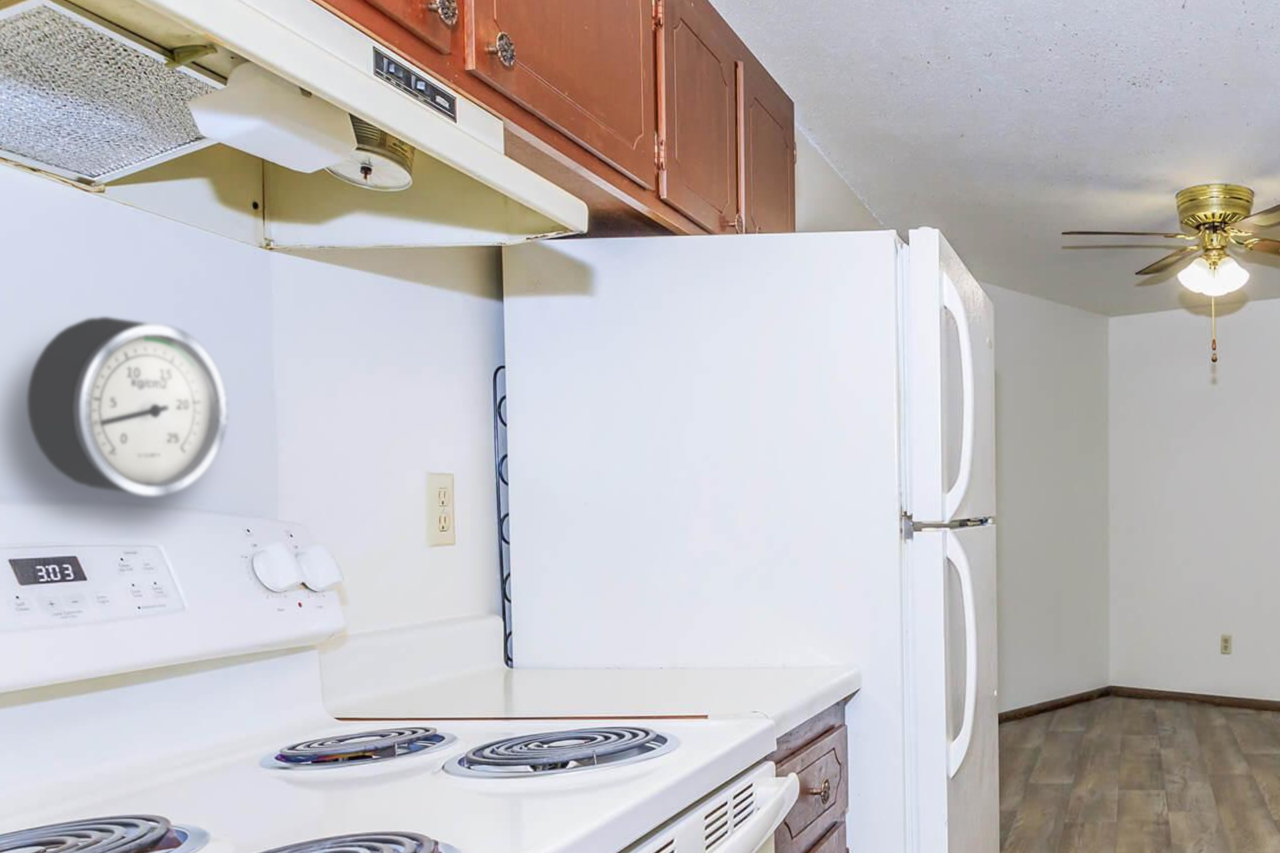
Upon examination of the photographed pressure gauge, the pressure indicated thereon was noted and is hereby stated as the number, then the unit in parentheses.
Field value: 3 (kg/cm²)
